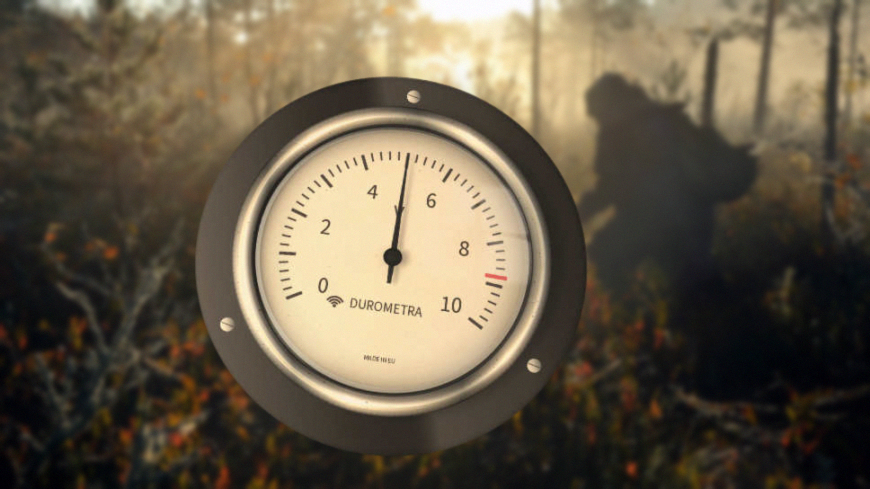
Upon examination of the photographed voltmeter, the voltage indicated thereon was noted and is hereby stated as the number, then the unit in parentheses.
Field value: 5 (V)
